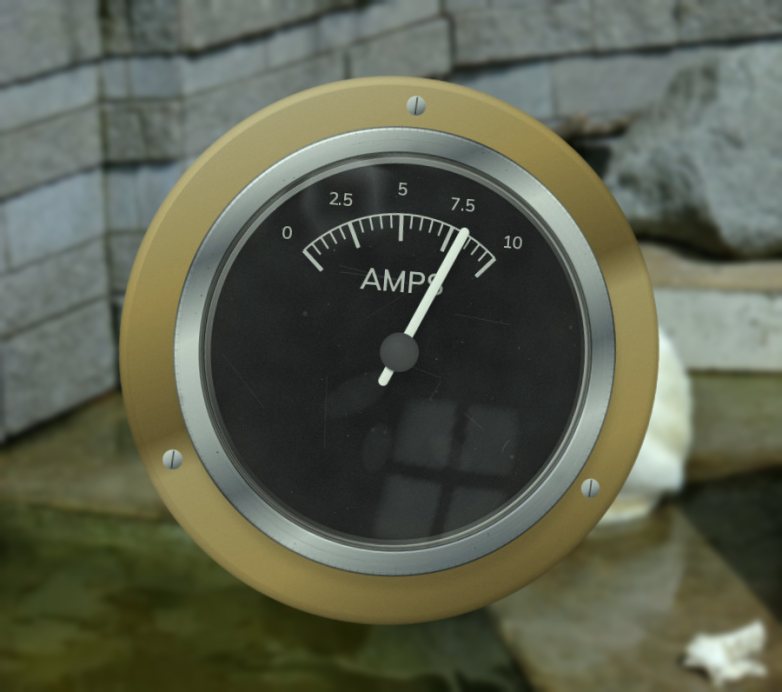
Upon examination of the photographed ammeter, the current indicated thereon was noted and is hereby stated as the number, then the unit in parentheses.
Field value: 8 (A)
